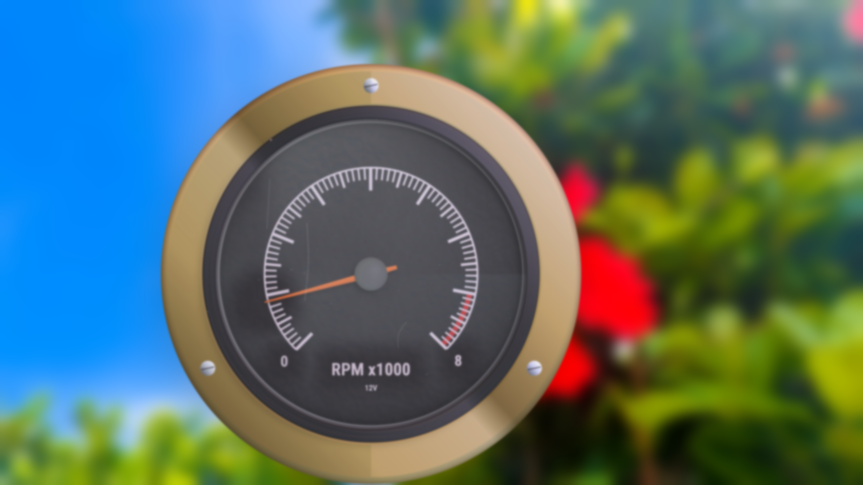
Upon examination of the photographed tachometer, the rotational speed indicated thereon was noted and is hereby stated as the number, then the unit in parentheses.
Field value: 900 (rpm)
